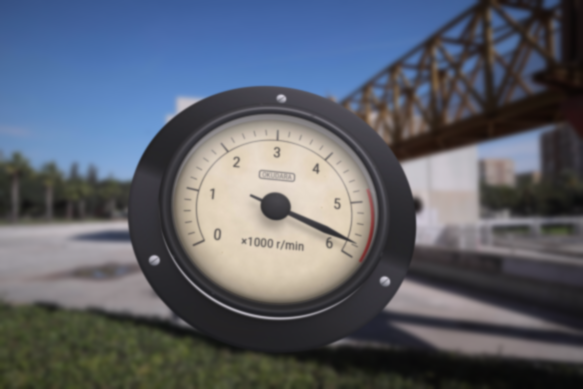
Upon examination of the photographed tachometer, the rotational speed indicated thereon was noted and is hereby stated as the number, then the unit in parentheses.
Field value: 5800 (rpm)
